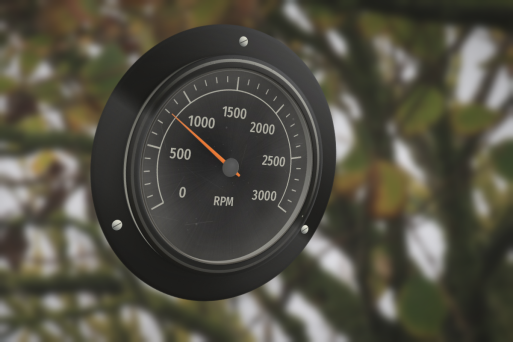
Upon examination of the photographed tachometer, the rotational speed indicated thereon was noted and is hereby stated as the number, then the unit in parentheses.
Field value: 800 (rpm)
